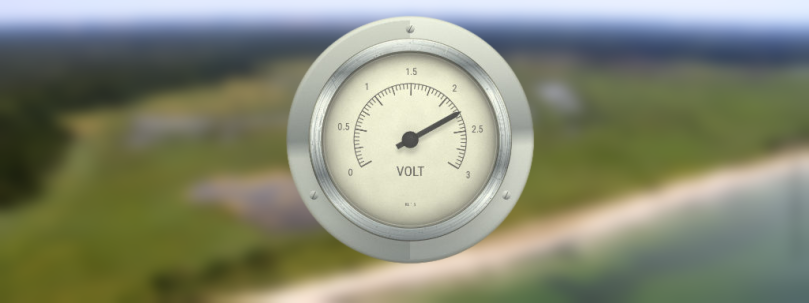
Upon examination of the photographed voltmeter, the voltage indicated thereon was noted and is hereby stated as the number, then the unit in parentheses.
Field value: 2.25 (V)
